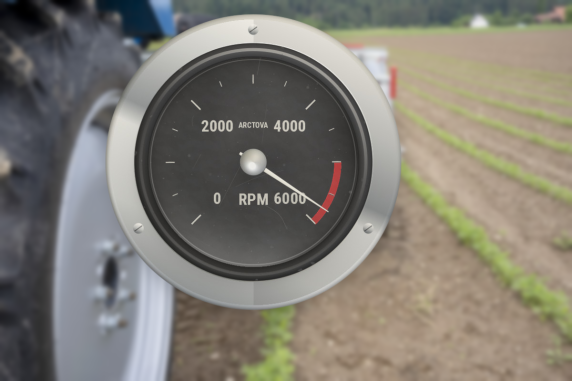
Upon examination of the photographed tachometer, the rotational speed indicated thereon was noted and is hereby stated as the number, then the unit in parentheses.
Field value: 5750 (rpm)
